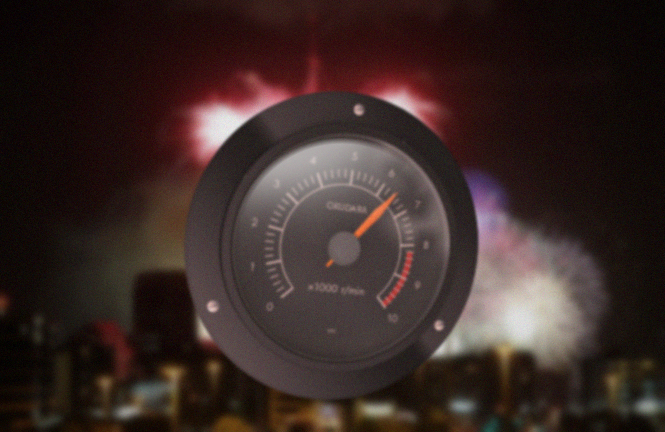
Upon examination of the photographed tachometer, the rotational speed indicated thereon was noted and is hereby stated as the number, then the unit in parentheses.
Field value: 6400 (rpm)
